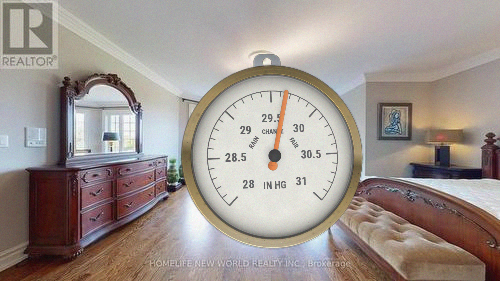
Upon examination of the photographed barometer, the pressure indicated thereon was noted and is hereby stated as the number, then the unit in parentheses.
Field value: 29.65 (inHg)
